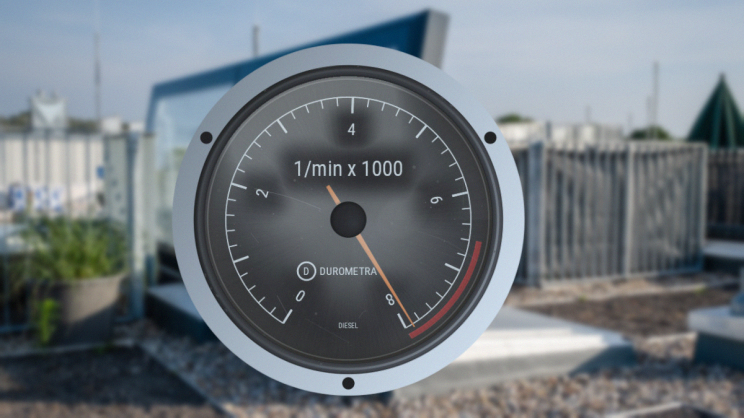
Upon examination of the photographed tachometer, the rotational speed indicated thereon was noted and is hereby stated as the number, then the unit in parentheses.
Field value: 7900 (rpm)
